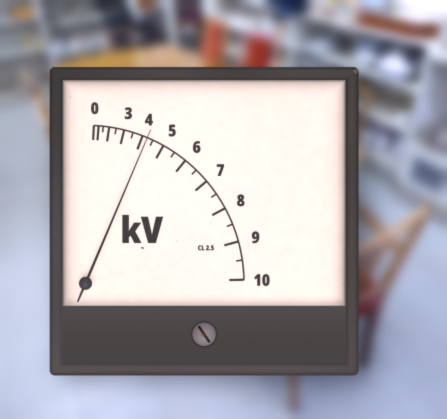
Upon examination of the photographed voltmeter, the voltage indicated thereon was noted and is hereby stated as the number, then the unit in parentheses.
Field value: 4.25 (kV)
